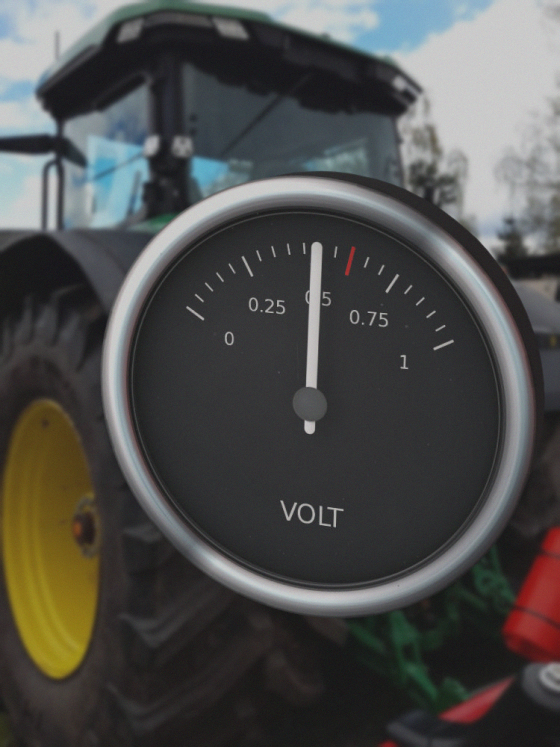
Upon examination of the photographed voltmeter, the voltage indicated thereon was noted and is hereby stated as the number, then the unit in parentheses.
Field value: 0.5 (V)
